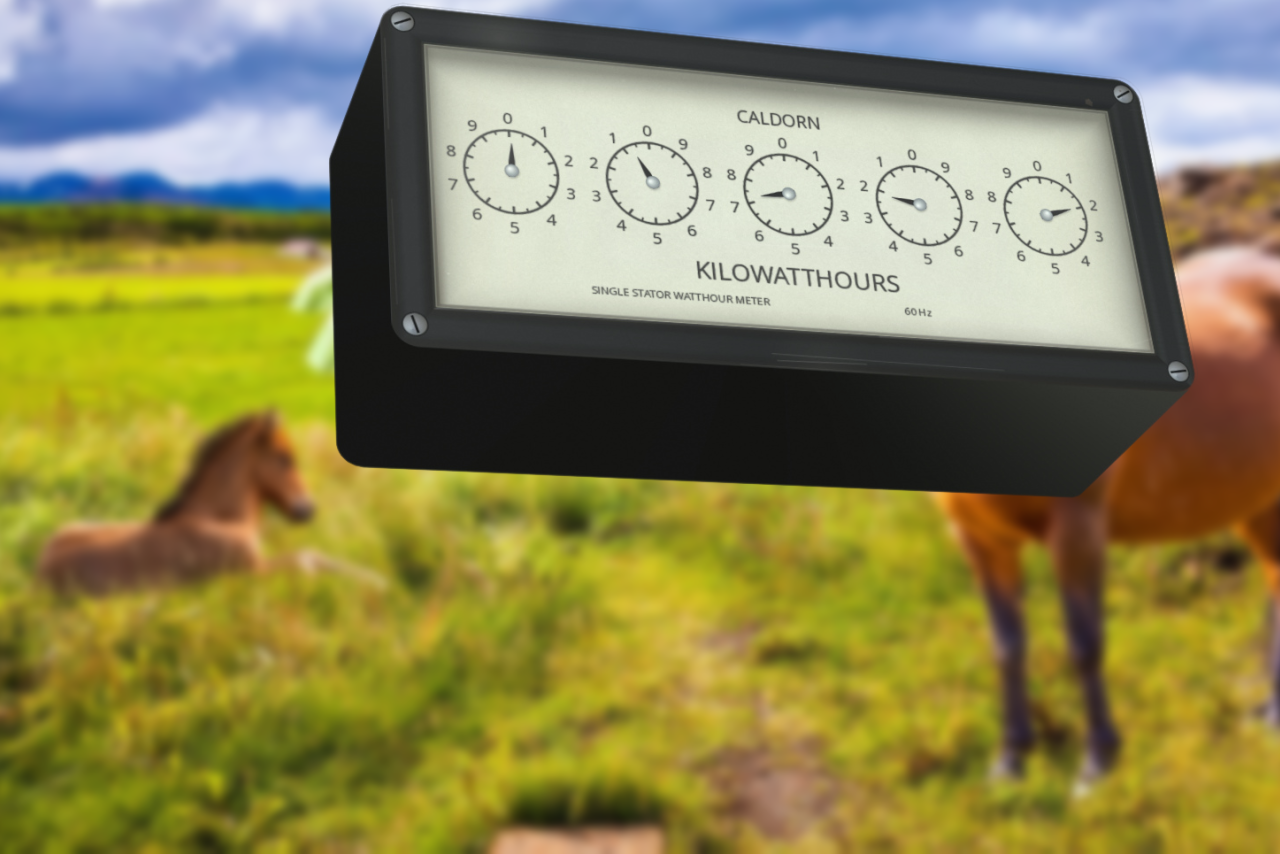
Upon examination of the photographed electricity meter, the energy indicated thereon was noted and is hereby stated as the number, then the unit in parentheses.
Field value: 722 (kWh)
